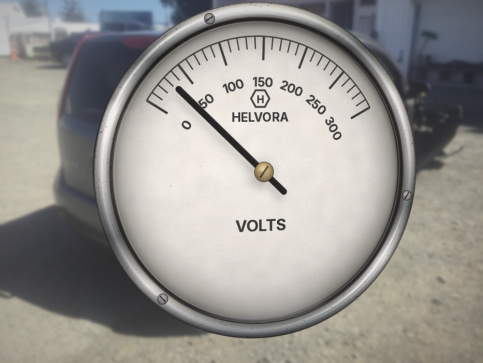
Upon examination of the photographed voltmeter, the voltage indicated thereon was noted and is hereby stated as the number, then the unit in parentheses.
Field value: 30 (V)
